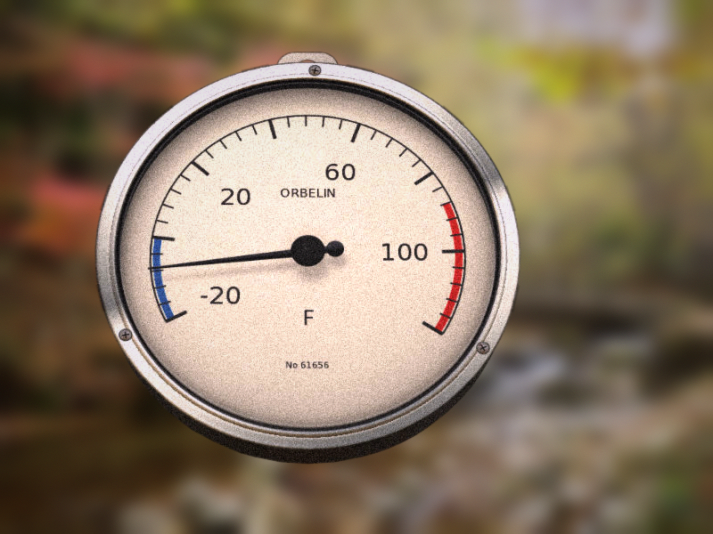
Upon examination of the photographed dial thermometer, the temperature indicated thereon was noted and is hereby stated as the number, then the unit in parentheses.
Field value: -8 (°F)
